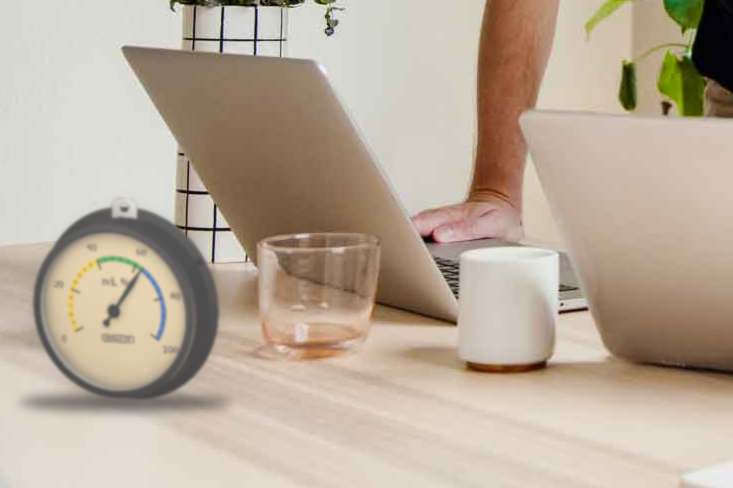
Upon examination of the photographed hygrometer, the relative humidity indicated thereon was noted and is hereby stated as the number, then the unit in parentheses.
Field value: 64 (%)
